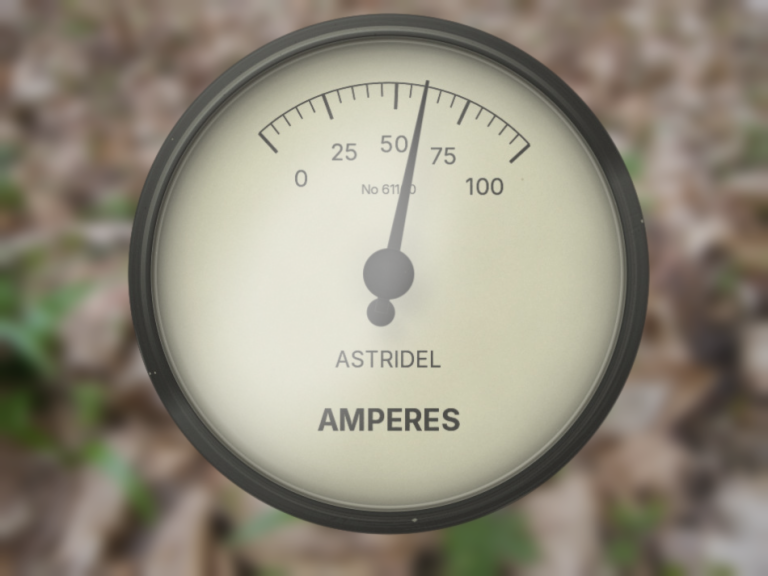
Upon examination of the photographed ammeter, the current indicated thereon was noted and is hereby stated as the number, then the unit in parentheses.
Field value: 60 (A)
